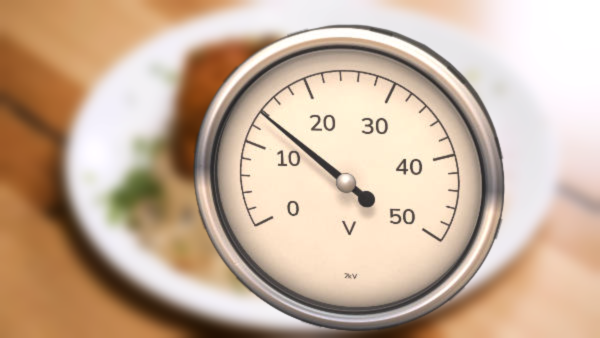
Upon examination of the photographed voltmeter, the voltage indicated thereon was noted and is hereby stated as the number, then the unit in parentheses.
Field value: 14 (V)
